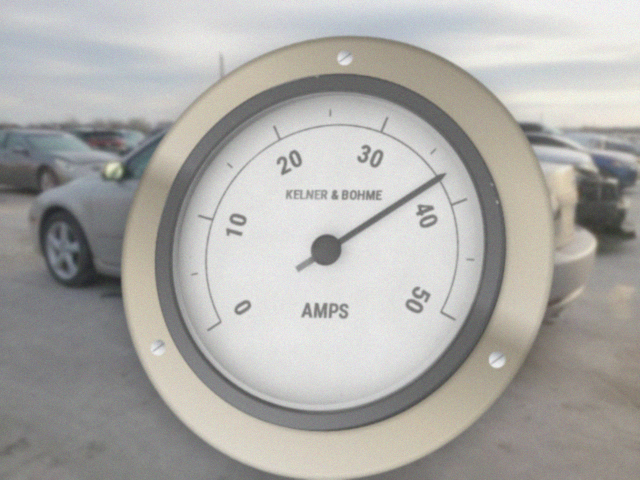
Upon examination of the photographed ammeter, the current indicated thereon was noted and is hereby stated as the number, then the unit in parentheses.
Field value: 37.5 (A)
